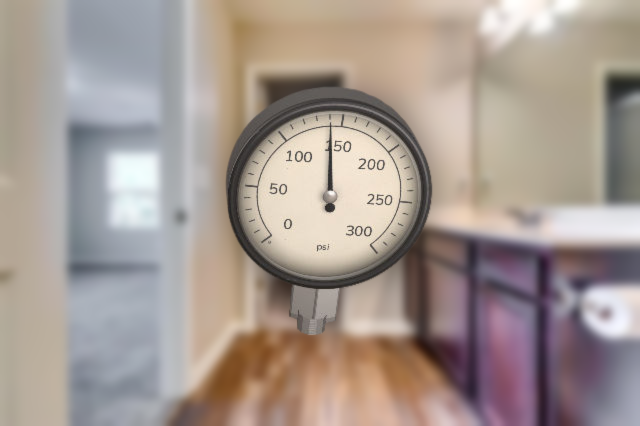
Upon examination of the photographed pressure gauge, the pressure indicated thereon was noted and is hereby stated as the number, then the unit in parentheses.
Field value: 140 (psi)
